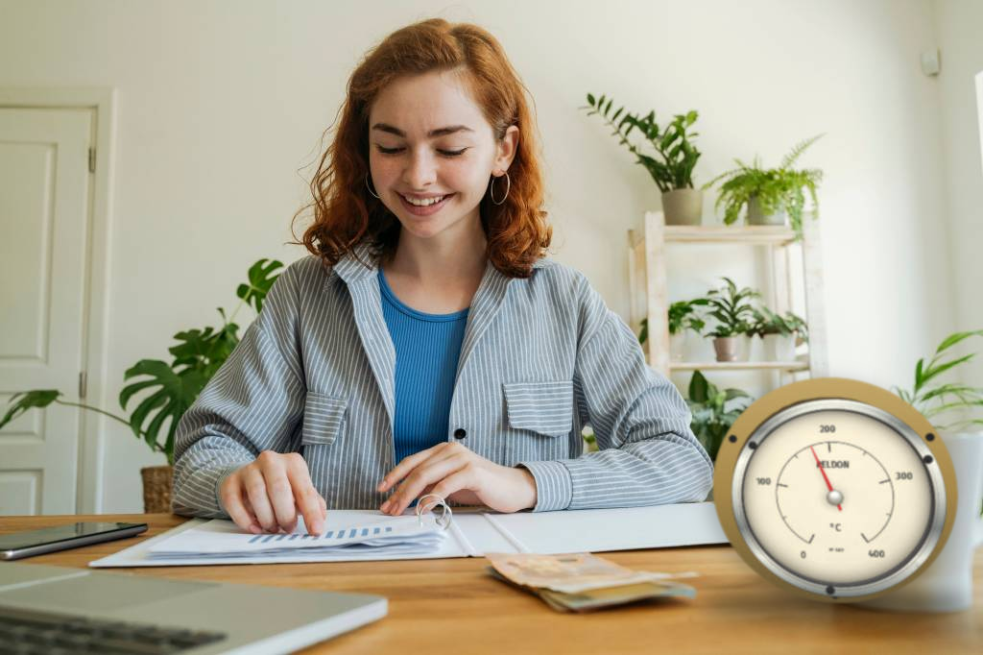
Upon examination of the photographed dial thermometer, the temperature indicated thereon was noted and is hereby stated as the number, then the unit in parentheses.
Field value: 175 (°C)
